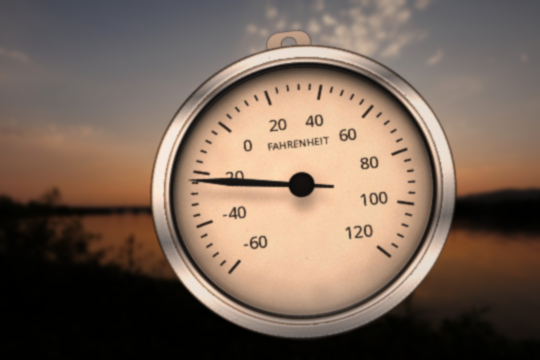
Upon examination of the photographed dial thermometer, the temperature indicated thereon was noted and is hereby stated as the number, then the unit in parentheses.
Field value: -24 (°F)
